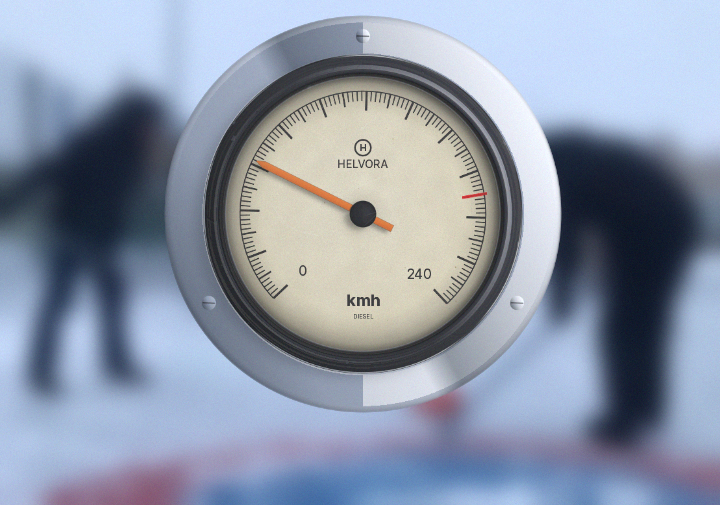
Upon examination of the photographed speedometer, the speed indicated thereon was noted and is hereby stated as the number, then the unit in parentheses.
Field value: 62 (km/h)
